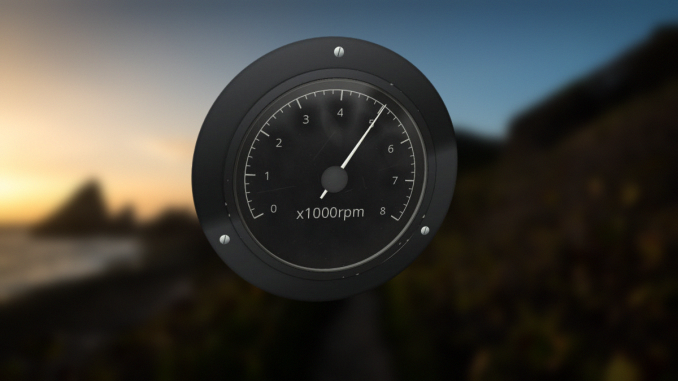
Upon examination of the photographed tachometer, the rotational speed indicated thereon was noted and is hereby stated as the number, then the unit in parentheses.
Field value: 5000 (rpm)
